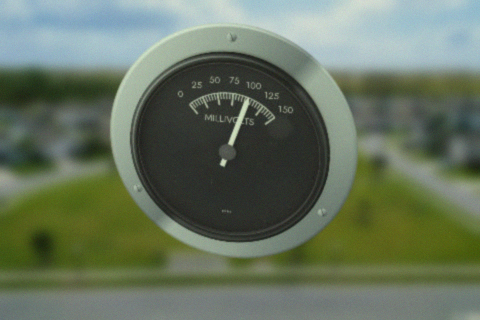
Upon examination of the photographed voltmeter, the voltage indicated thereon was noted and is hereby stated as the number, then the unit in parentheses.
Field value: 100 (mV)
